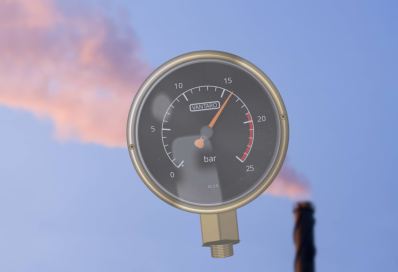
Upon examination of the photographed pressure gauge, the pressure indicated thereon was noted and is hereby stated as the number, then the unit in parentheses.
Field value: 16 (bar)
